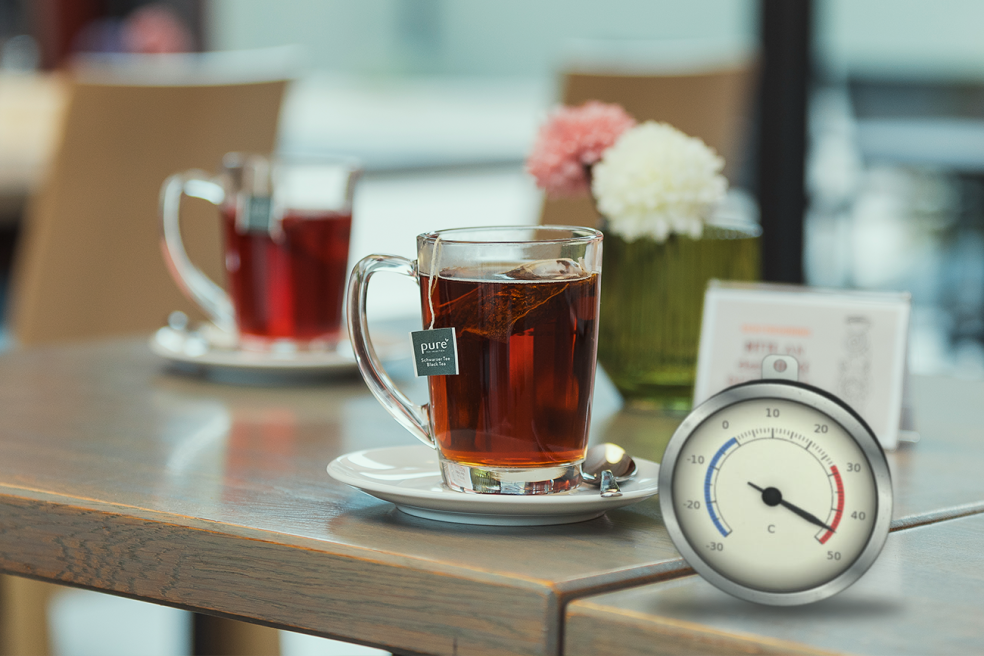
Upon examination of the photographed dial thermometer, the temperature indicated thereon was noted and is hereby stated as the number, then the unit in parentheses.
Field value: 45 (°C)
